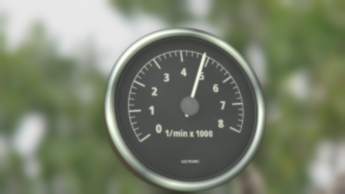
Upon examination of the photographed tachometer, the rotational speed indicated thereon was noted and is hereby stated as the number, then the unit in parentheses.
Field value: 4800 (rpm)
